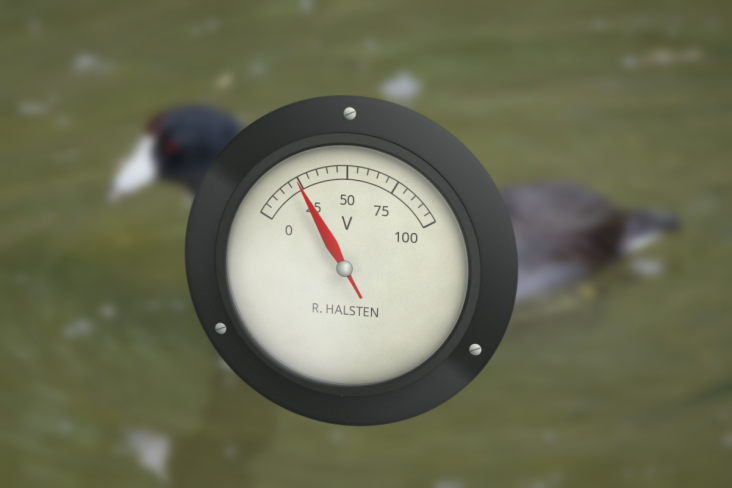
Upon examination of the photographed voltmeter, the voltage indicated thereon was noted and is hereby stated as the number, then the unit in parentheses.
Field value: 25 (V)
